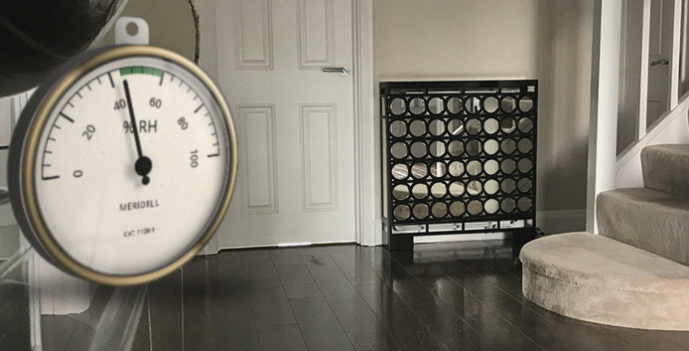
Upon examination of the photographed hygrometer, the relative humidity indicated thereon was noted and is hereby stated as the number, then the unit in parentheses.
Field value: 44 (%)
